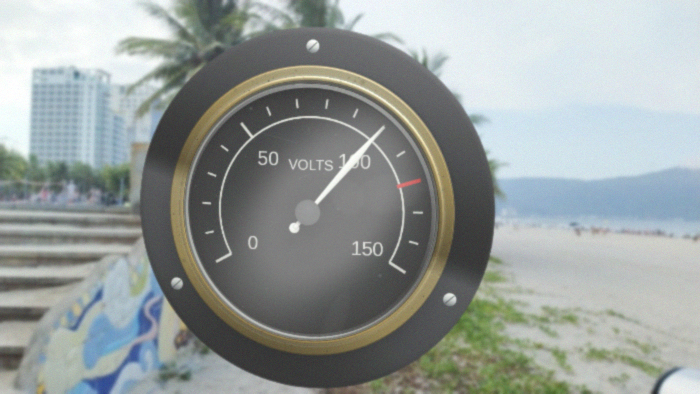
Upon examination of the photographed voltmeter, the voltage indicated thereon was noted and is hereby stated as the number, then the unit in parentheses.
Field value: 100 (V)
